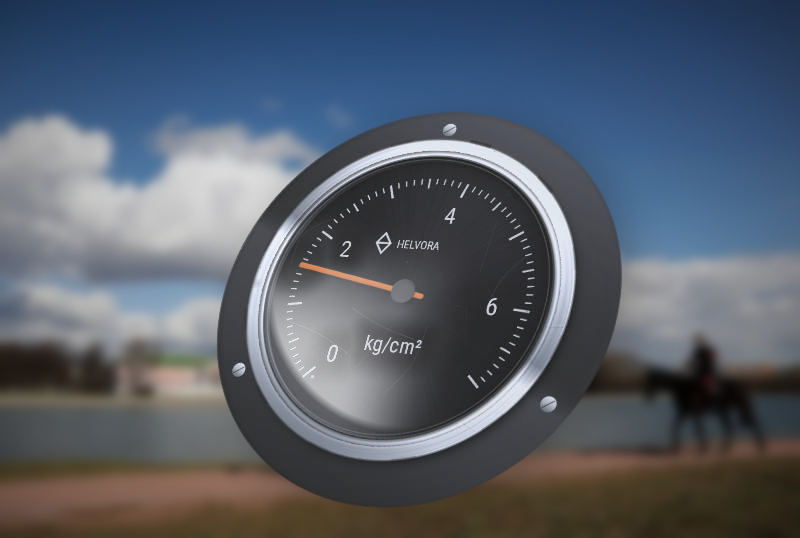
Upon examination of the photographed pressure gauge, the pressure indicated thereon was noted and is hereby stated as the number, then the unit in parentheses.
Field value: 1.5 (kg/cm²)
